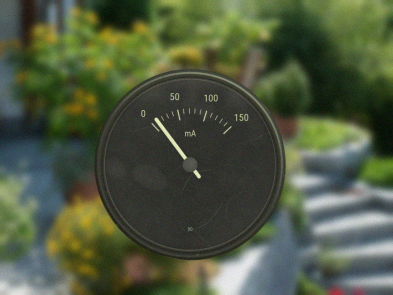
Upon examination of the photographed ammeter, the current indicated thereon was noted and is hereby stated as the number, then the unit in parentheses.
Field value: 10 (mA)
